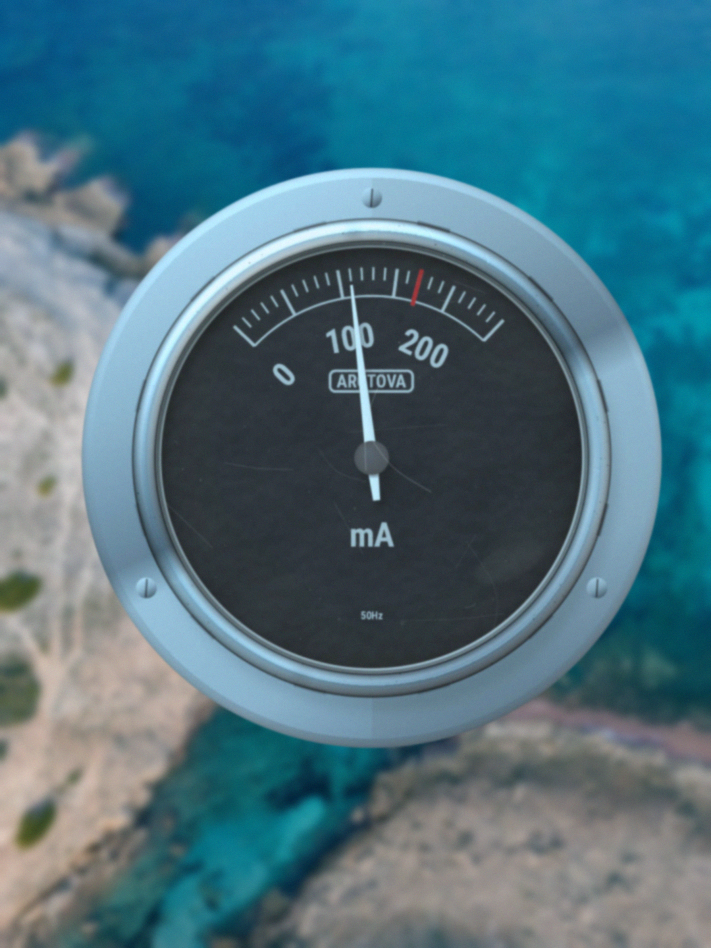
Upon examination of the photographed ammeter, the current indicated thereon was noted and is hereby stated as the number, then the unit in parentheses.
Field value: 110 (mA)
